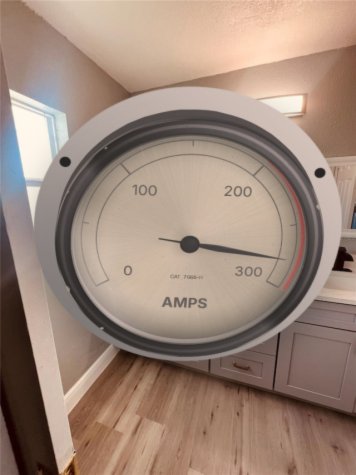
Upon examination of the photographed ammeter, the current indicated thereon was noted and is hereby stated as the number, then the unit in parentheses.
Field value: 275 (A)
